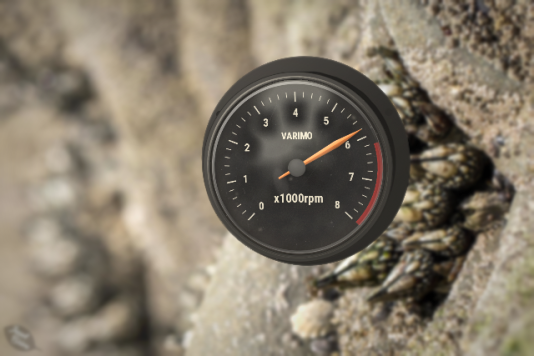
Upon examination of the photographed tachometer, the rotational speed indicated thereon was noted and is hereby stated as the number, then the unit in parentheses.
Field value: 5800 (rpm)
